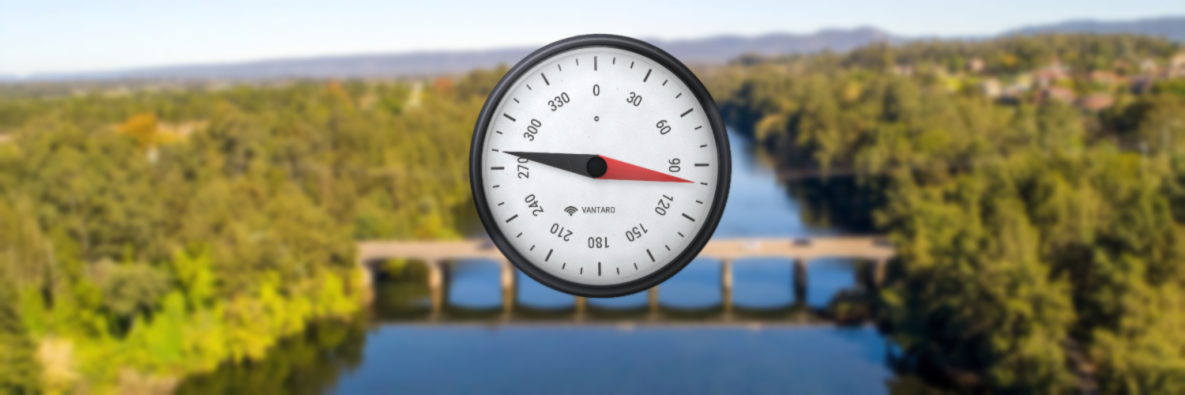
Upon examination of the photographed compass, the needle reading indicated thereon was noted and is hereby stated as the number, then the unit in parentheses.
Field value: 100 (°)
